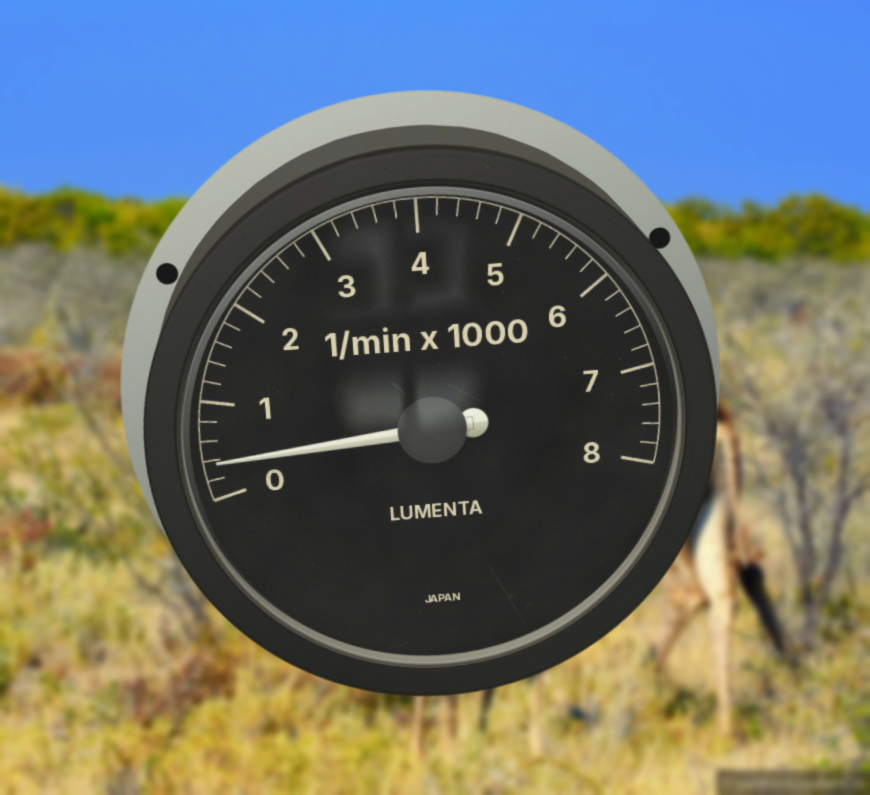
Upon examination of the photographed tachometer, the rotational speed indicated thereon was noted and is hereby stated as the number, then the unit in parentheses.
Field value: 400 (rpm)
